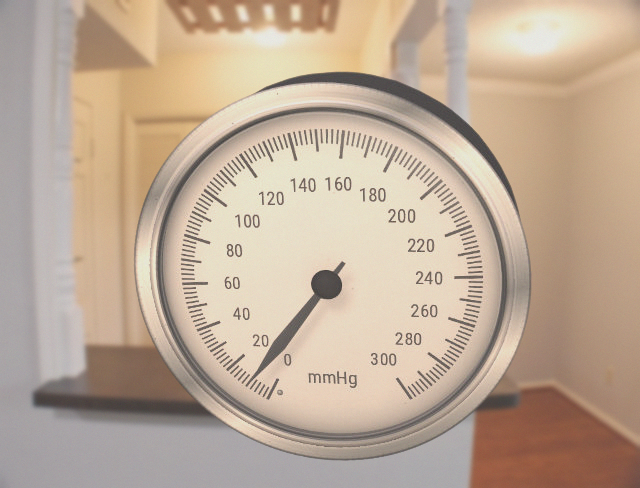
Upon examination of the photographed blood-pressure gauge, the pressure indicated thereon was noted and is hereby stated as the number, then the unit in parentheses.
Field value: 10 (mmHg)
